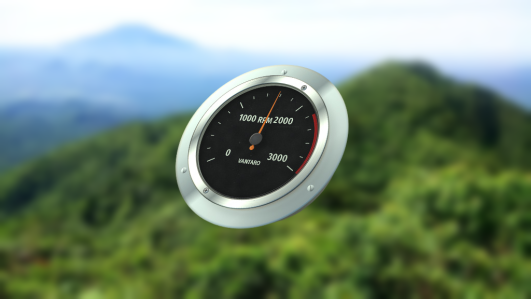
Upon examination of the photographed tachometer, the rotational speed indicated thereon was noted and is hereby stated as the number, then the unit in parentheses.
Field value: 1600 (rpm)
